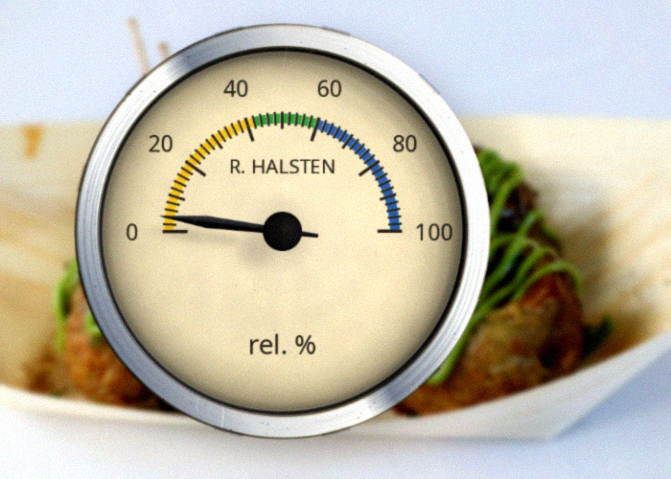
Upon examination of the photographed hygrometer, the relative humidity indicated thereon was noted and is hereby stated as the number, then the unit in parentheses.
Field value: 4 (%)
